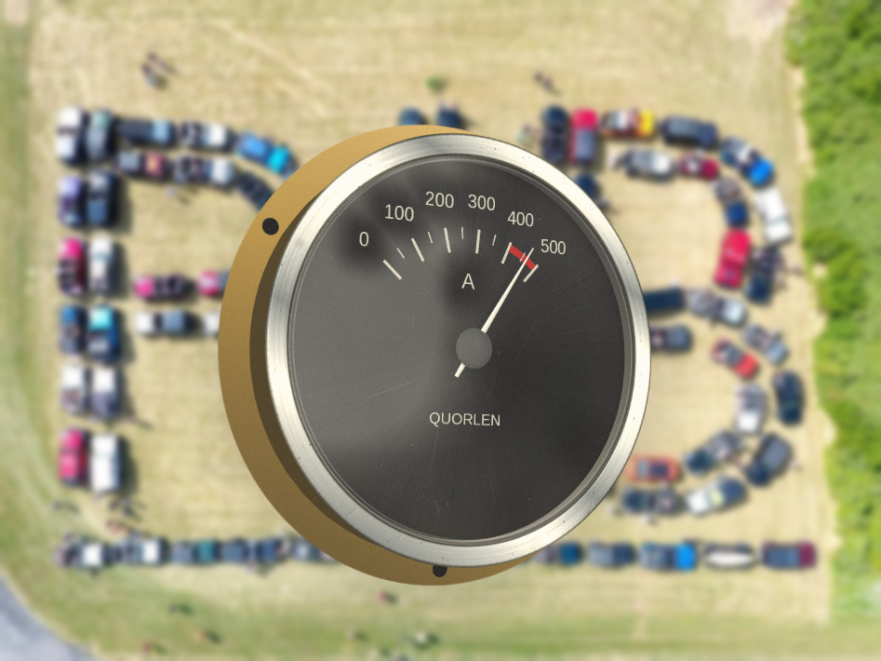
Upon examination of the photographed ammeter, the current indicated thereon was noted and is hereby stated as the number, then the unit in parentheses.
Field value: 450 (A)
